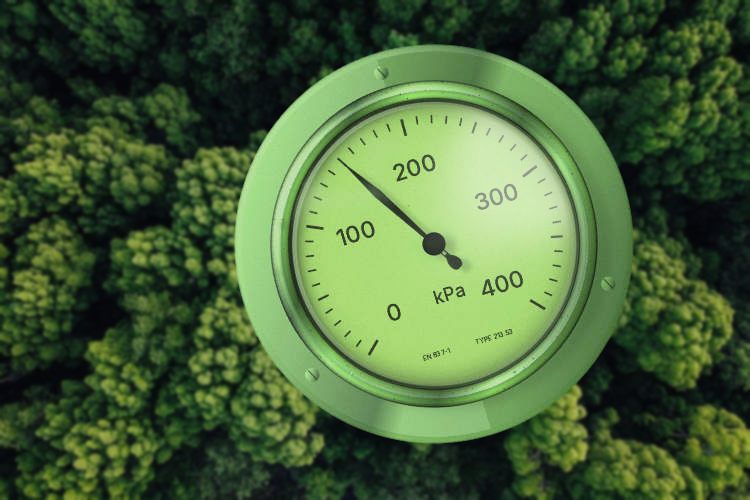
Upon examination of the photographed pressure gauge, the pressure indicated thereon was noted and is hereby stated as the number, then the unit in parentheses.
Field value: 150 (kPa)
